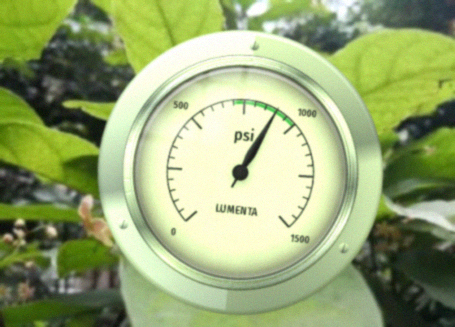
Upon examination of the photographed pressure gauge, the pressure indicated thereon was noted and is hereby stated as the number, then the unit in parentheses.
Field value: 900 (psi)
